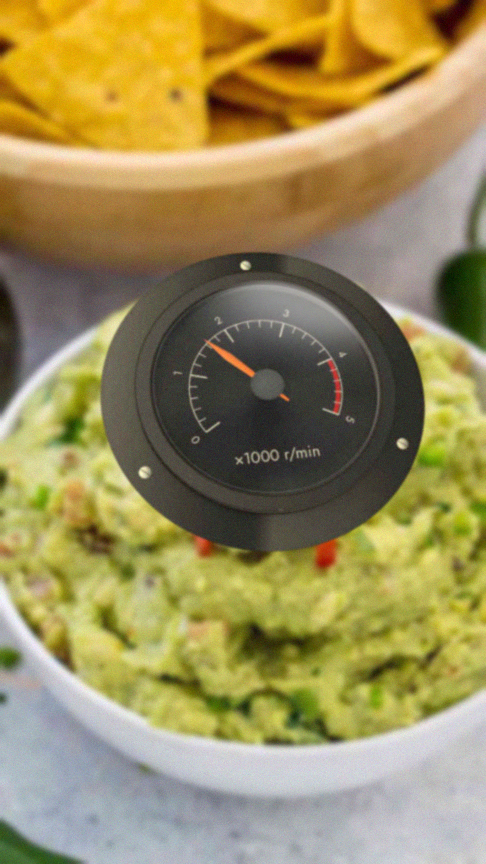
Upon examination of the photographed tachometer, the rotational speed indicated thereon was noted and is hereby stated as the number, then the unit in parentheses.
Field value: 1600 (rpm)
